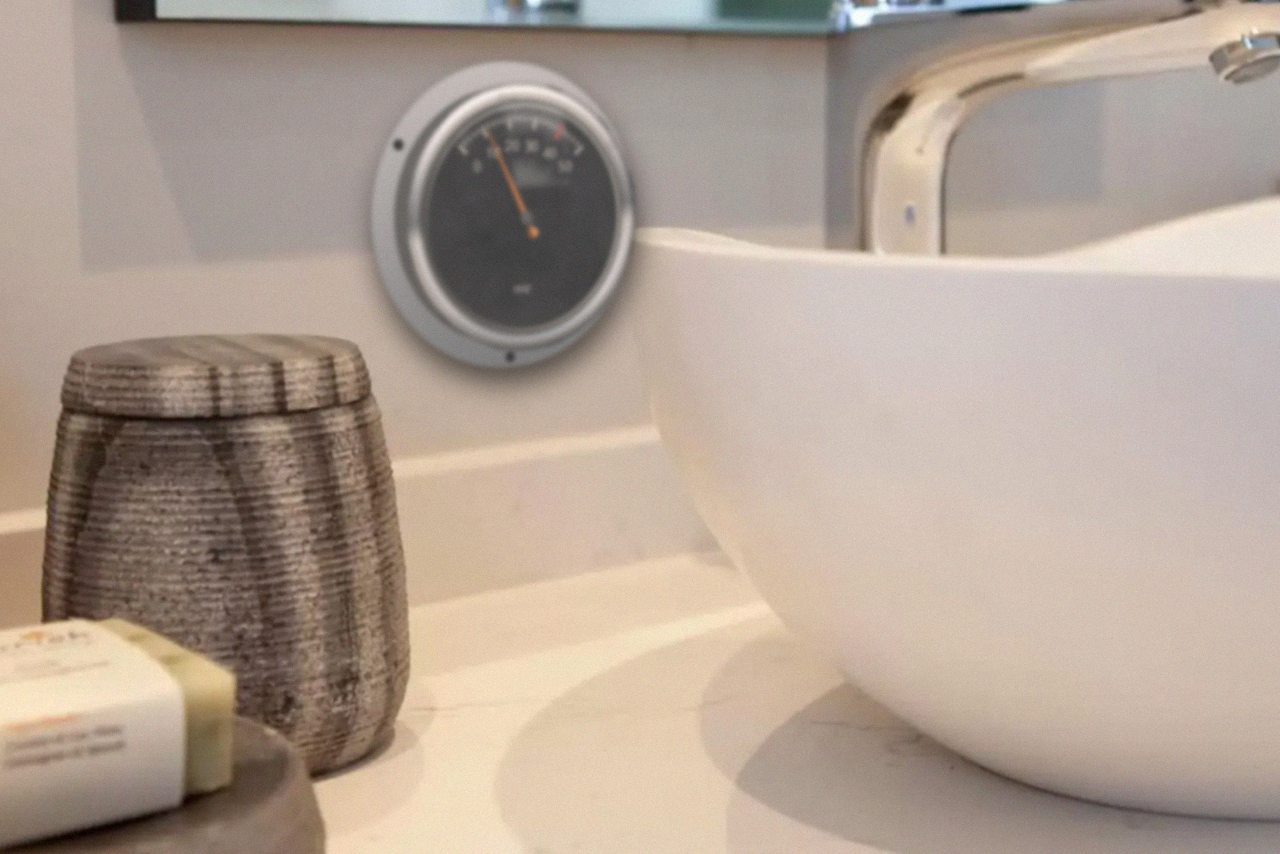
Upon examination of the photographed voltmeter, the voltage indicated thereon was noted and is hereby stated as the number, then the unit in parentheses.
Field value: 10 (mV)
